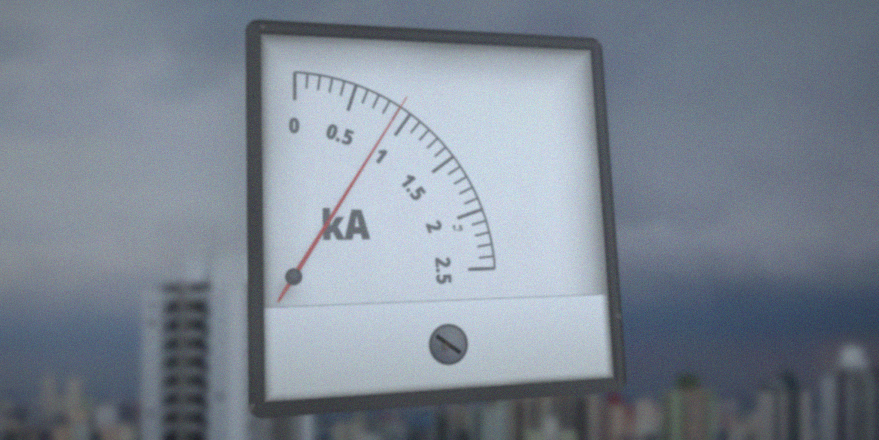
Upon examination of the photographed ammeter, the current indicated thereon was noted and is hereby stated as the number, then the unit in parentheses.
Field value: 0.9 (kA)
